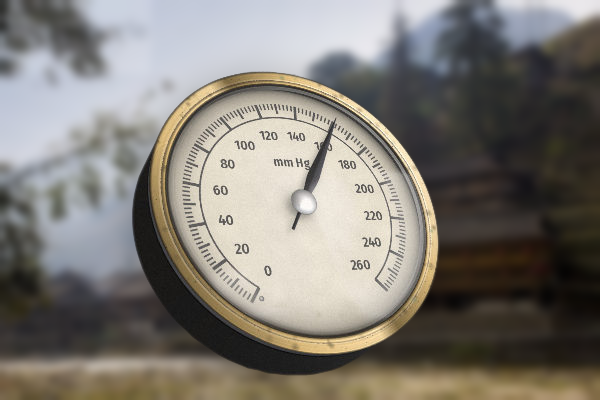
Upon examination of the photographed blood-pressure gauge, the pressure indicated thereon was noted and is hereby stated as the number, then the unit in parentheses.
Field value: 160 (mmHg)
